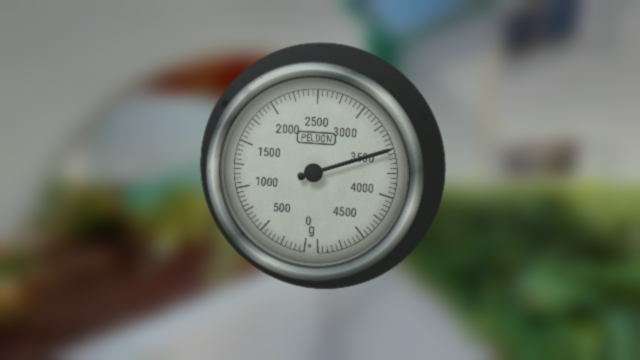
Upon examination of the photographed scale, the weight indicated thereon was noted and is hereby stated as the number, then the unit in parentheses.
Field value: 3500 (g)
